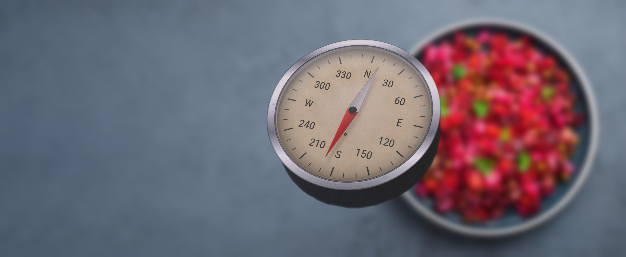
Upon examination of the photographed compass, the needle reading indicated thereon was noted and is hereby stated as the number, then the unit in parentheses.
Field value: 190 (°)
